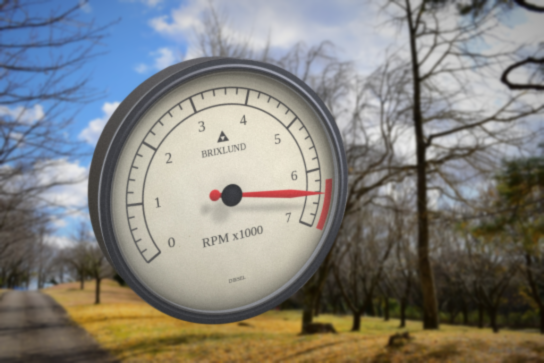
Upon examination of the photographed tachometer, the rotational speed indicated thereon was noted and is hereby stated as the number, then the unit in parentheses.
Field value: 6400 (rpm)
